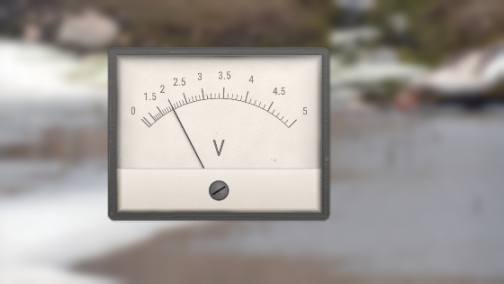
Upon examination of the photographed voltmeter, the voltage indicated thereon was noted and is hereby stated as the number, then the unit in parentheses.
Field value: 2 (V)
